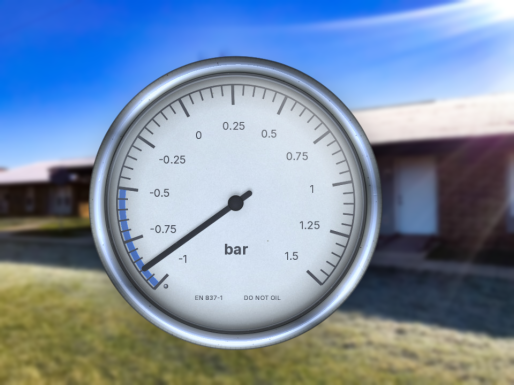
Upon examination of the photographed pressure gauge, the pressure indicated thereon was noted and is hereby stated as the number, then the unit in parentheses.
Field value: -0.9 (bar)
